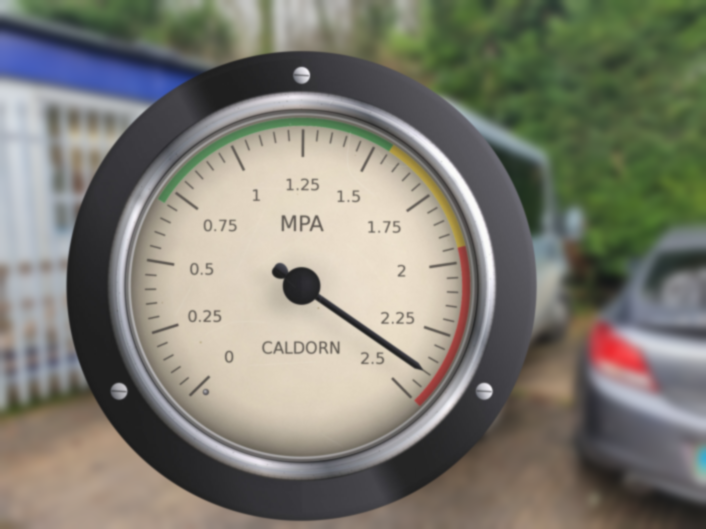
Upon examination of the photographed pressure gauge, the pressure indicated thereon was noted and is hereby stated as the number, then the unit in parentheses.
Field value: 2.4 (MPa)
